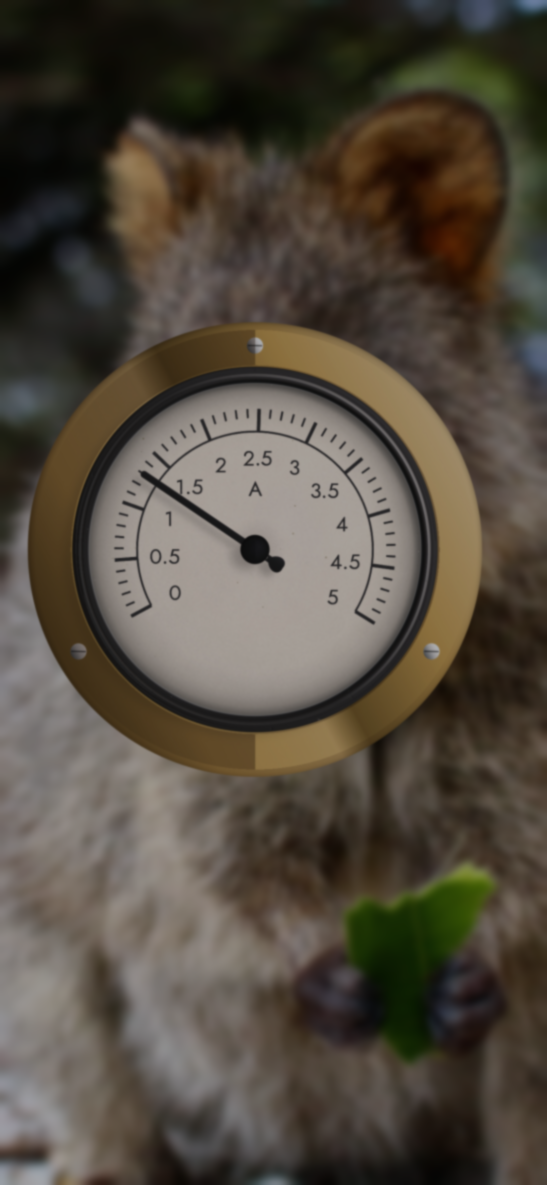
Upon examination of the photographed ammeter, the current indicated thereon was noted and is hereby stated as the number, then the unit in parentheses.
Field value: 1.3 (A)
